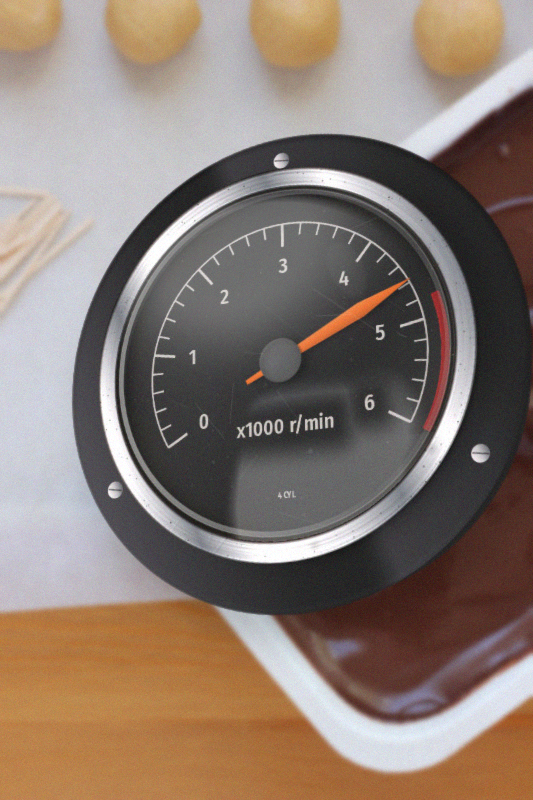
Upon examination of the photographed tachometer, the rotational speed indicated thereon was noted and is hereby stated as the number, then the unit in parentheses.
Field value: 4600 (rpm)
